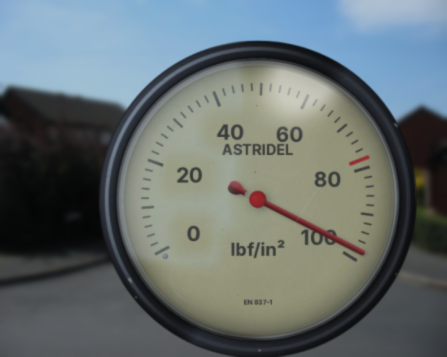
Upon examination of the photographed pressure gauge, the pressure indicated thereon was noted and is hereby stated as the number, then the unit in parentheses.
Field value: 98 (psi)
